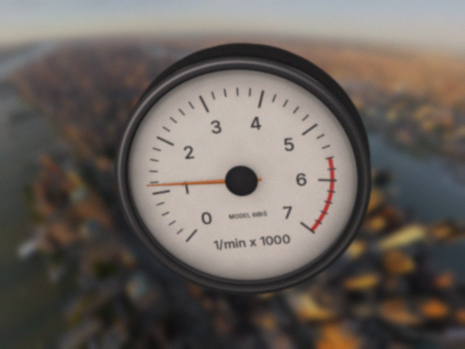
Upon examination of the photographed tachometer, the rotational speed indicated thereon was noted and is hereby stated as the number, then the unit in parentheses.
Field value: 1200 (rpm)
